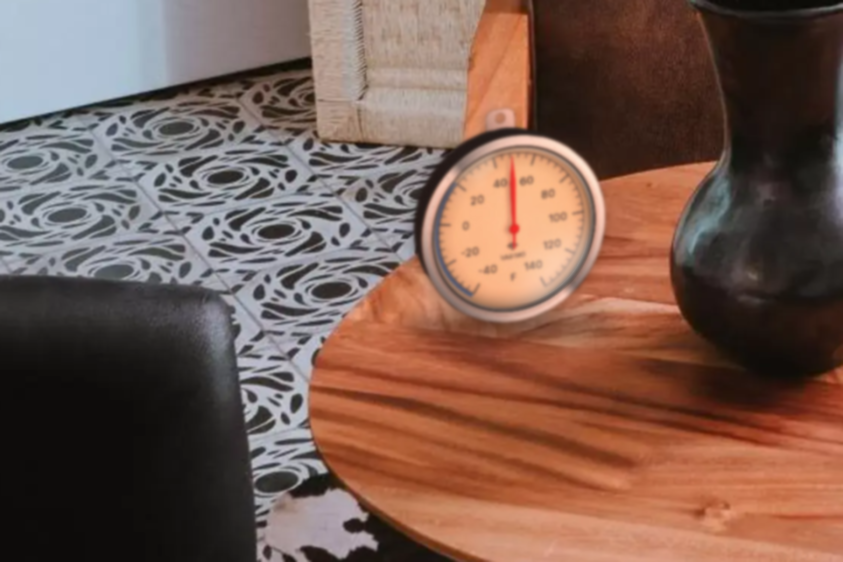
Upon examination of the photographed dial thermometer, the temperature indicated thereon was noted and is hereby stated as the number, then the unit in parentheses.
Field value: 48 (°F)
